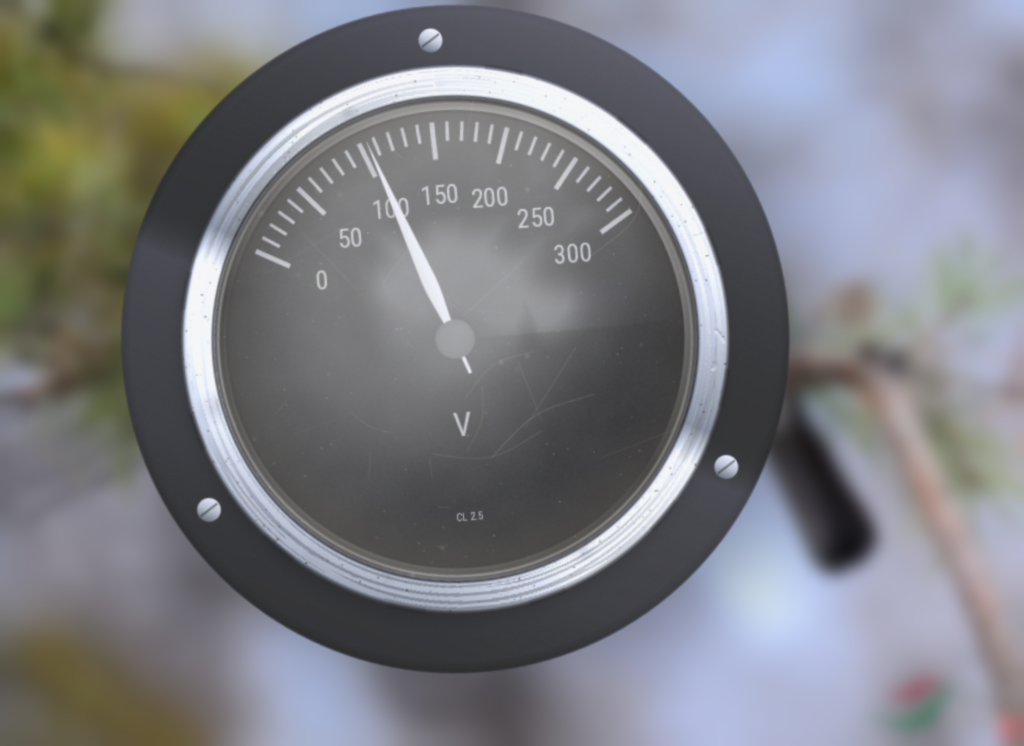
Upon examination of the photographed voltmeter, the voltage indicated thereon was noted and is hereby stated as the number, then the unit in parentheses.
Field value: 105 (V)
